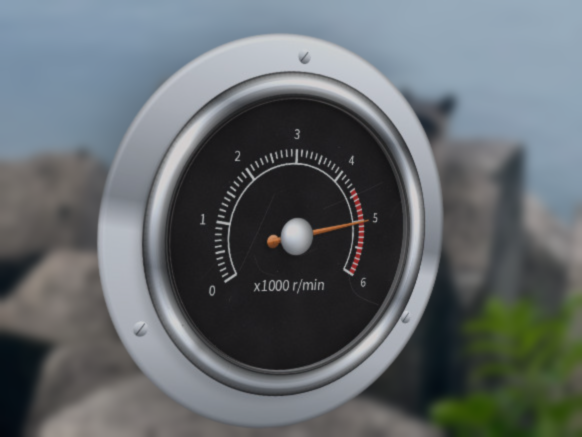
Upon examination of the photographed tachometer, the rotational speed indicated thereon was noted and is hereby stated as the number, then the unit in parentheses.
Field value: 5000 (rpm)
